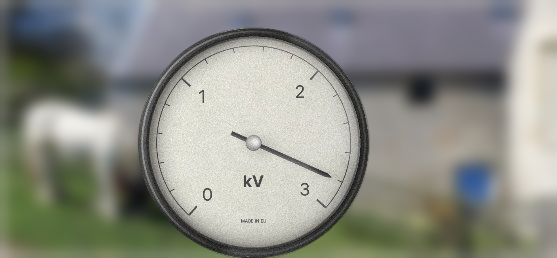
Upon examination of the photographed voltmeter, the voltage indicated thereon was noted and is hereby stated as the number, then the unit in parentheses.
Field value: 2.8 (kV)
